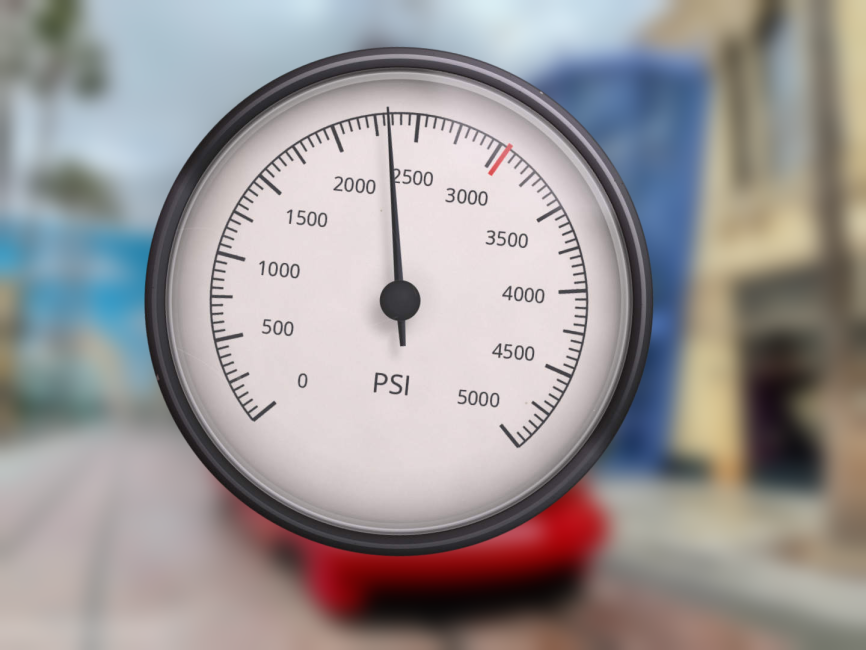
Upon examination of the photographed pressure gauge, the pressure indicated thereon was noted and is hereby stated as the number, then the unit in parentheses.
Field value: 2325 (psi)
